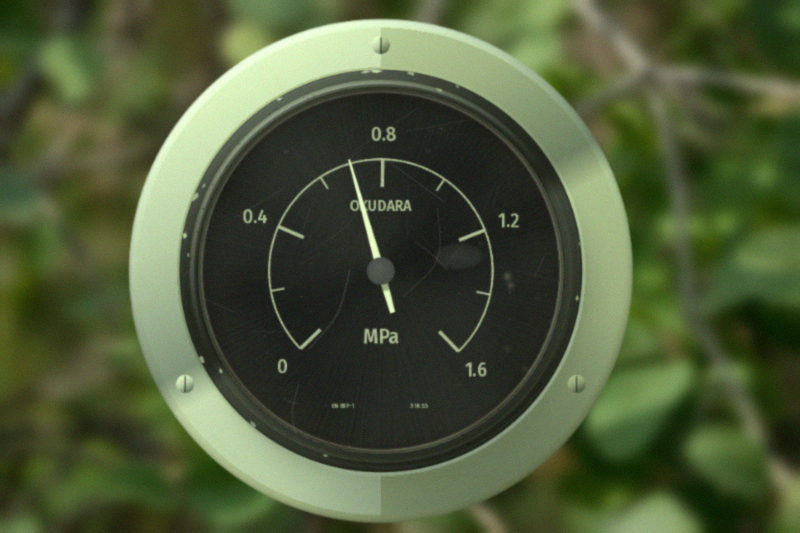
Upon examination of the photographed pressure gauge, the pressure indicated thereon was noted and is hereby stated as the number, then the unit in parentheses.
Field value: 0.7 (MPa)
